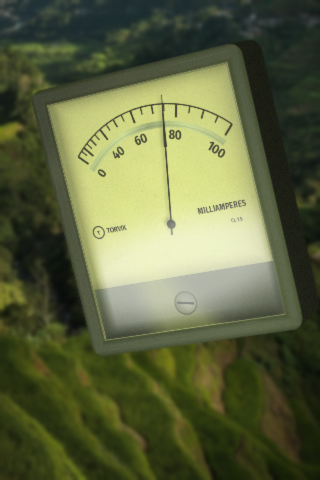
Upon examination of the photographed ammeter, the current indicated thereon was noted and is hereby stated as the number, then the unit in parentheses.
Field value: 75 (mA)
